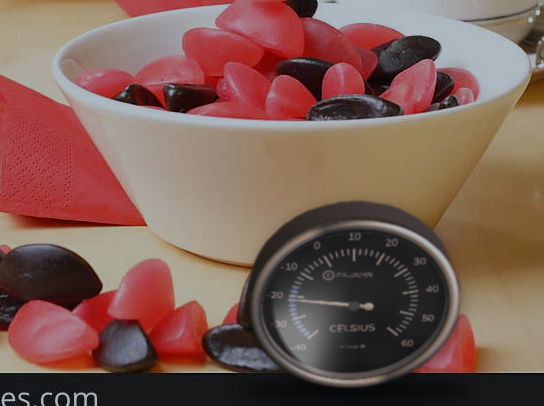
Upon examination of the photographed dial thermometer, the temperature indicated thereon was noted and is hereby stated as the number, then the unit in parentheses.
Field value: -20 (°C)
